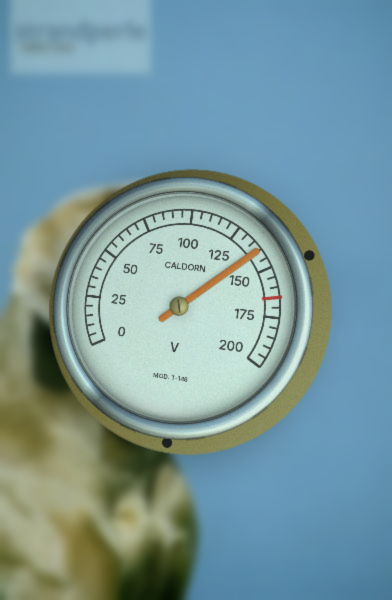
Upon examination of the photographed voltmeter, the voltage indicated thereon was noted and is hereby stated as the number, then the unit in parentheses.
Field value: 140 (V)
